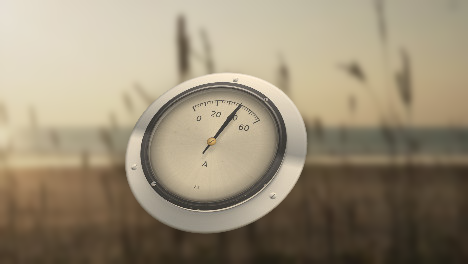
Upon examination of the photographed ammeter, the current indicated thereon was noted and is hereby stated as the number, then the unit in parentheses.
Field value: 40 (A)
